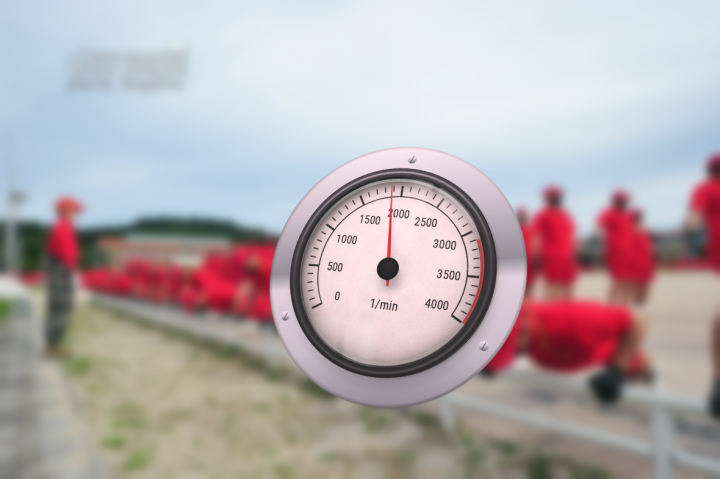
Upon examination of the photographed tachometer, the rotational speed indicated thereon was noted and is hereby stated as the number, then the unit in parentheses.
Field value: 1900 (rpm)
